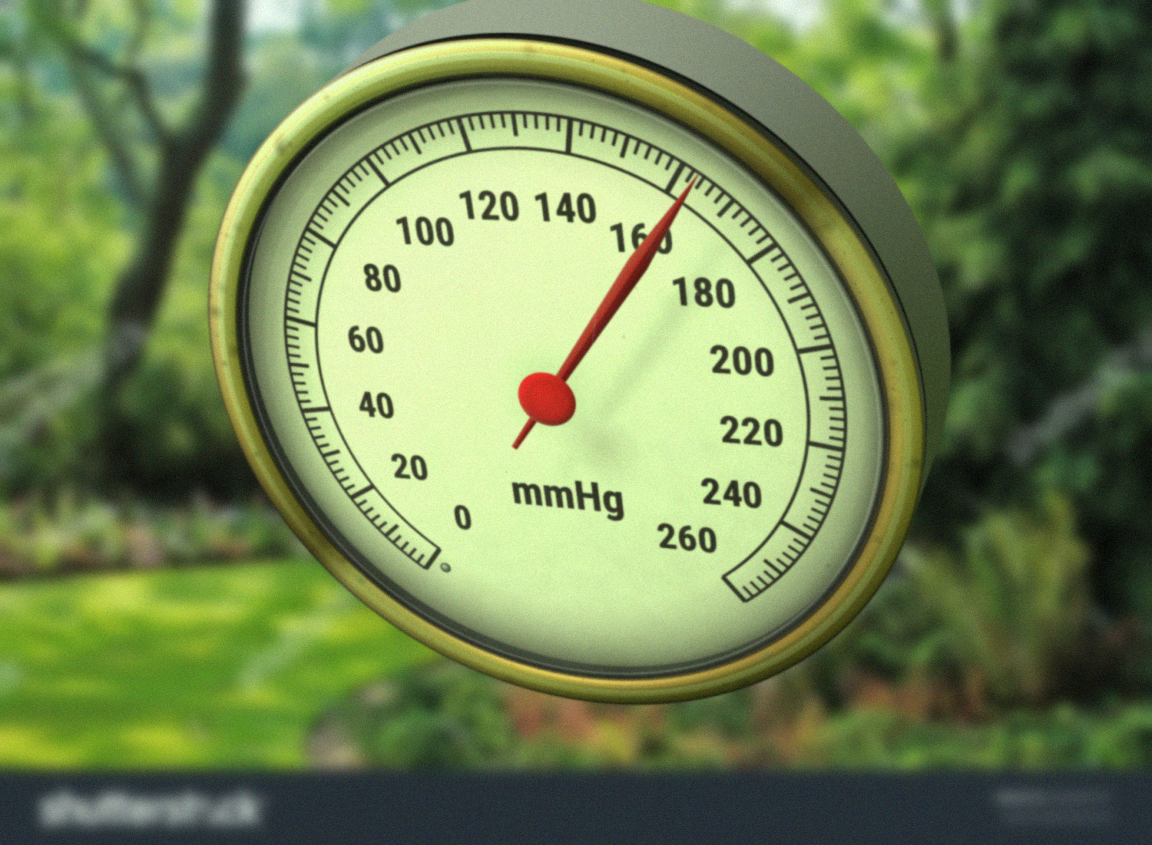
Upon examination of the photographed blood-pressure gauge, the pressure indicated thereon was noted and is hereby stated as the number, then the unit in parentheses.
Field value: 163 (mmHg)
